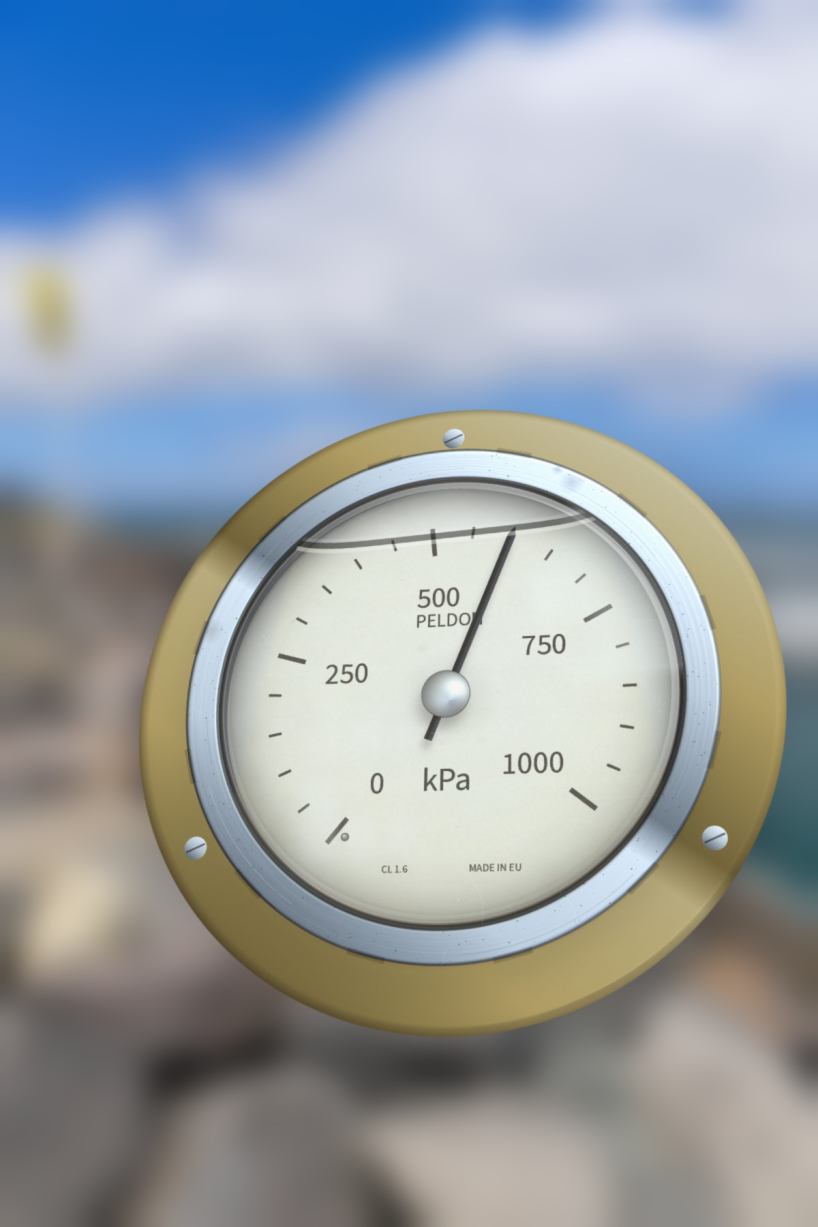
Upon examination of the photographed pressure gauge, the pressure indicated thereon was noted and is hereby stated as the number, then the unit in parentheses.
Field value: 600 (kPa)
